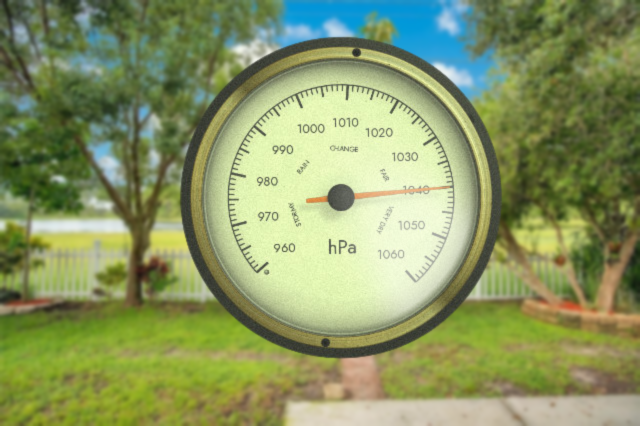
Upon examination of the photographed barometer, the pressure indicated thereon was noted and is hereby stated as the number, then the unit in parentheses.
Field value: 1040 (hPa)
